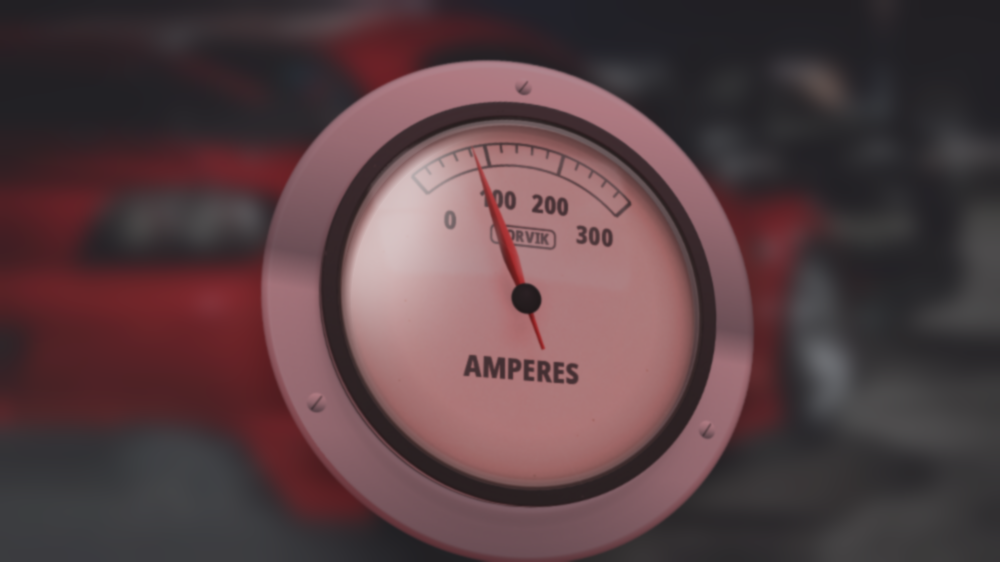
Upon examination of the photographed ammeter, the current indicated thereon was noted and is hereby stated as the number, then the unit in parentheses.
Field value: 80 (A)
